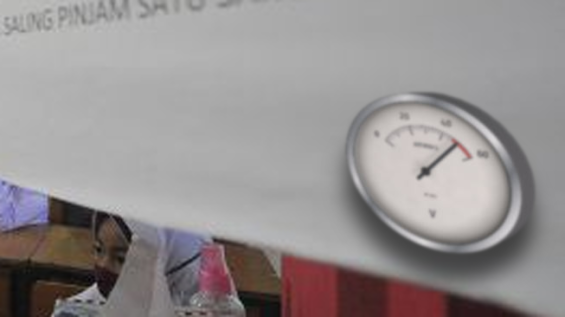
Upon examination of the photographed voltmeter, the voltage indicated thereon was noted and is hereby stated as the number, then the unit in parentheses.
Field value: 50 (V)
